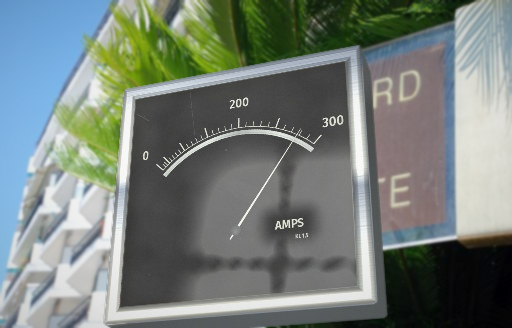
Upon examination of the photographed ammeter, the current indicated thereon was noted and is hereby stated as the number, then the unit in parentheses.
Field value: 280 (A)
